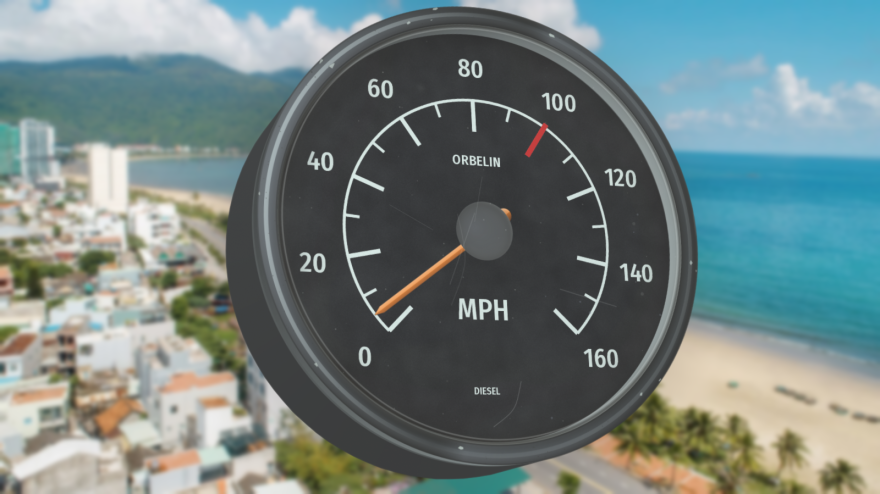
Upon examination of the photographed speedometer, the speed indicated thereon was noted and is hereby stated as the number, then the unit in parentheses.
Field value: 5 (mph)
